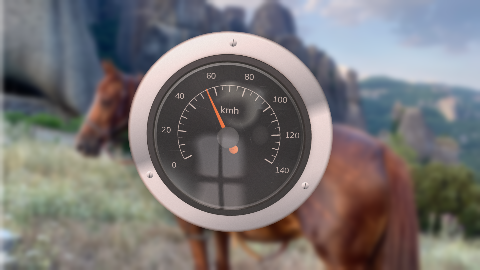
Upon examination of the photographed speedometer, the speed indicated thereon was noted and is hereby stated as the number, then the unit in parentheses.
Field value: 55 (km/h)
